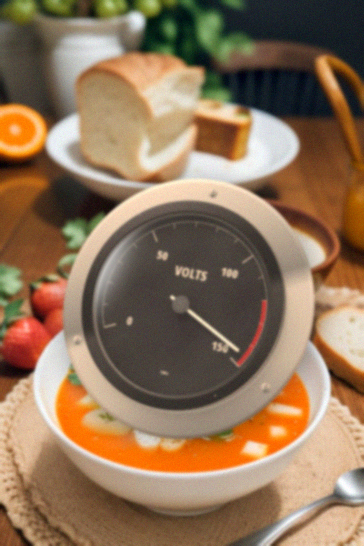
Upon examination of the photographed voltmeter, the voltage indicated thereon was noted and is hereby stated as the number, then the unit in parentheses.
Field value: 145 (V)
